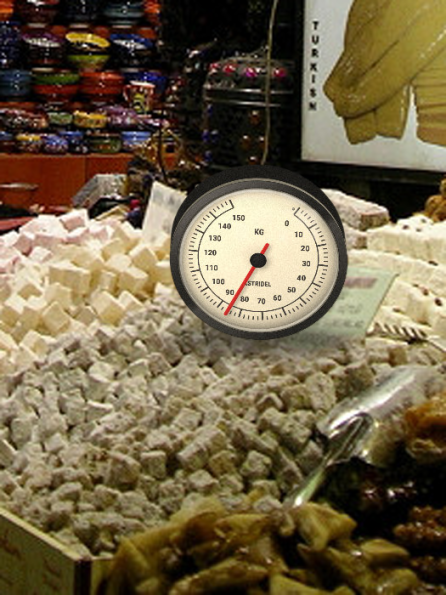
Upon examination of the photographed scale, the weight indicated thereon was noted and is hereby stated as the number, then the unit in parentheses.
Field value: 86 (kg)
